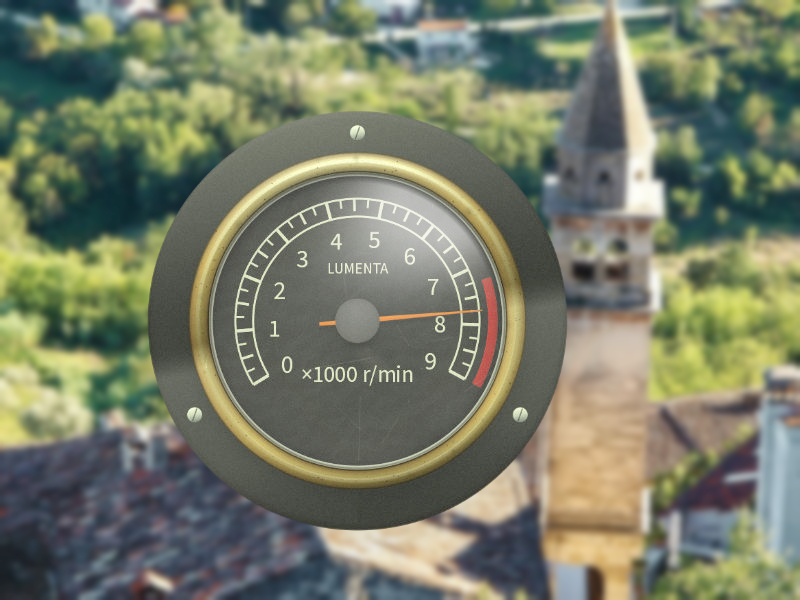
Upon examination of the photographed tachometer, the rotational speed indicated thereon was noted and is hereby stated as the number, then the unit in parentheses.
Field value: 7750 (rpm)
